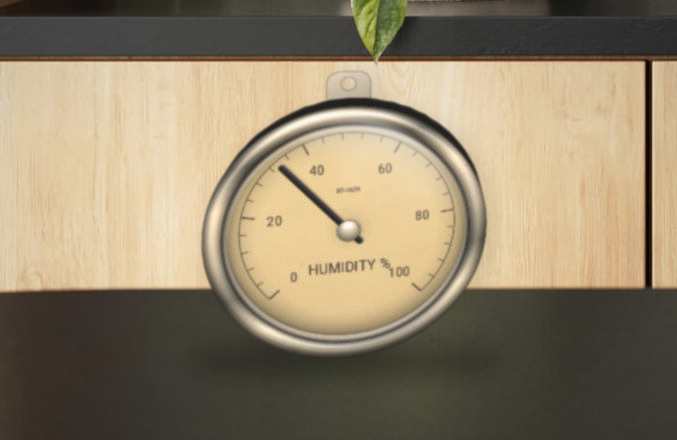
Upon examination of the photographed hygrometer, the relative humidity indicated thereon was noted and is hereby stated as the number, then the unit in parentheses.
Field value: 34 (%)
